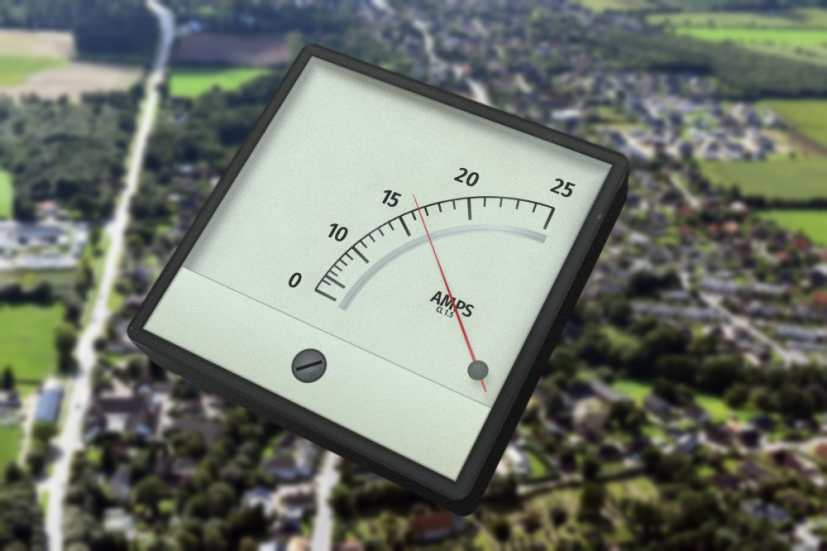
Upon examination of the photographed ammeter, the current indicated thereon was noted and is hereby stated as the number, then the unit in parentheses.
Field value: 16.5 (A)
